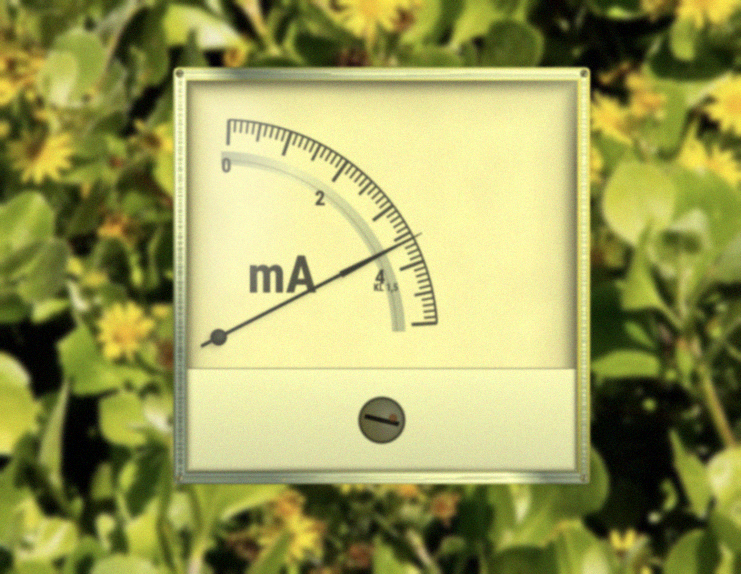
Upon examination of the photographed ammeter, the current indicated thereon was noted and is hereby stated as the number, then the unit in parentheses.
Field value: 3.6 (mA)
